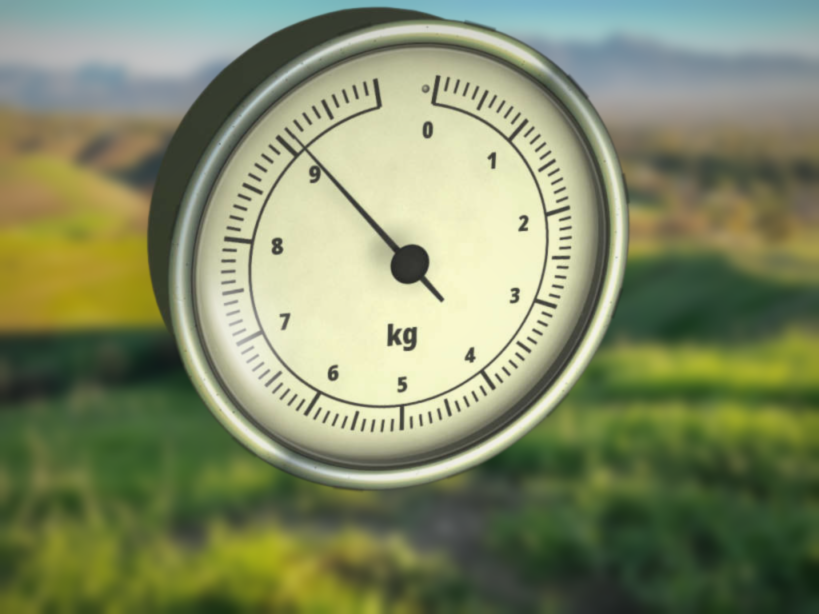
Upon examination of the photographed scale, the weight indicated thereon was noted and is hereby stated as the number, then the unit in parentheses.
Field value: 9.1 (kg)
